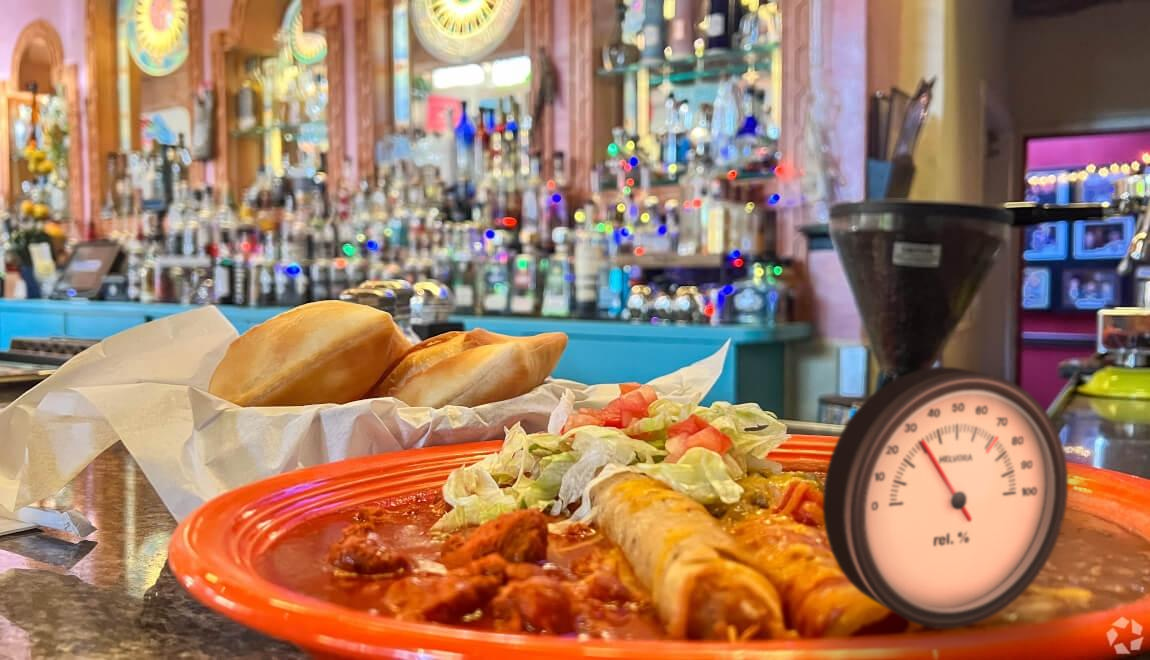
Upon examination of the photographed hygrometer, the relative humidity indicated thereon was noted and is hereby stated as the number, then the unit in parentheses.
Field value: 30 (%)
